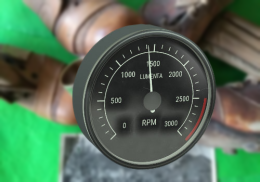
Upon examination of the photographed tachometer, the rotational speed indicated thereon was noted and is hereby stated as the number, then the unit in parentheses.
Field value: 1400 (rpm)
